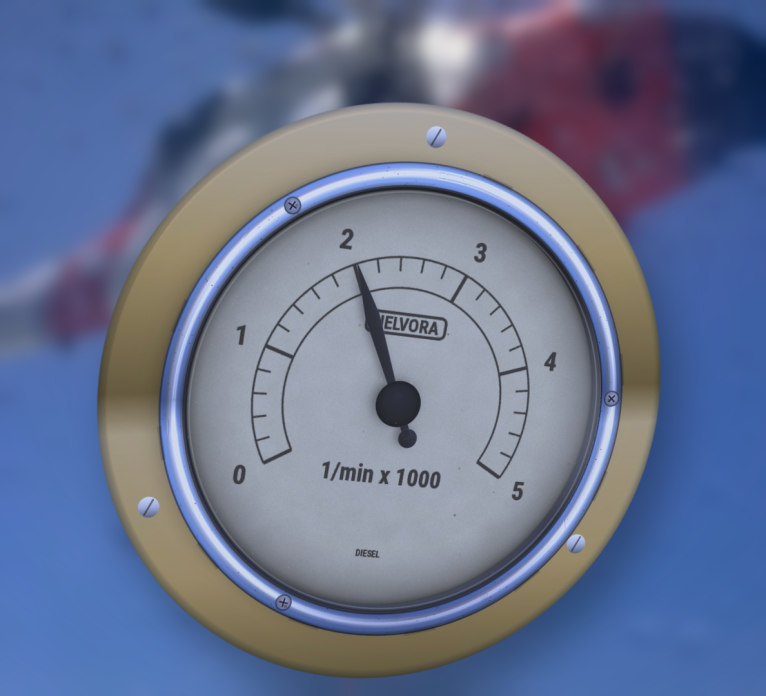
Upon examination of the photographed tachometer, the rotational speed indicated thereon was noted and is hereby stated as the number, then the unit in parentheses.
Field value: 2000 (rpm)
